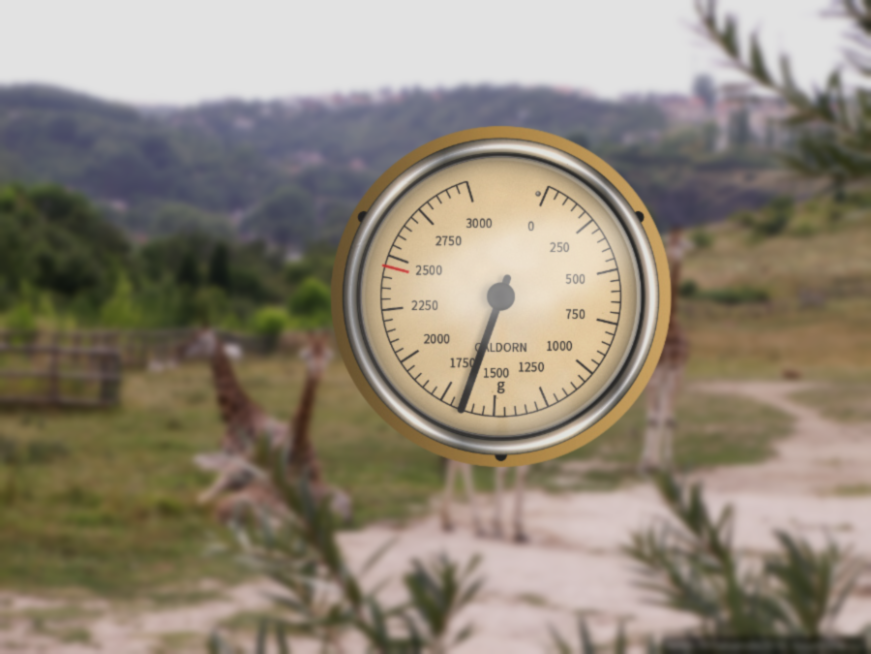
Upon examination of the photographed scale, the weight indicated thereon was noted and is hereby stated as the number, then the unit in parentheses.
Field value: 1650 (g)
